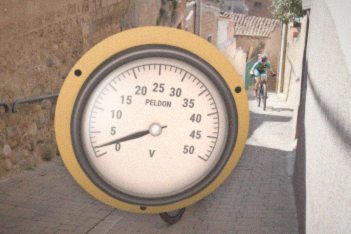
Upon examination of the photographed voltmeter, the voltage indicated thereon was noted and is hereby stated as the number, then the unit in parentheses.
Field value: 2 (V)
